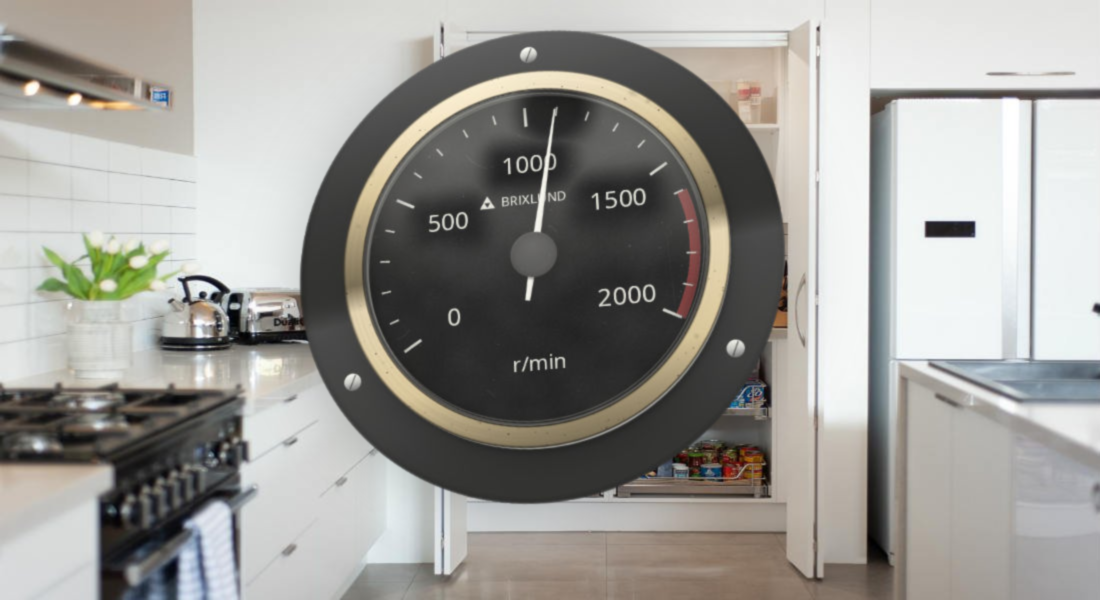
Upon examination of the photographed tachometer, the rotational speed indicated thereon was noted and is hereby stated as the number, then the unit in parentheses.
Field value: 1100 (rpm)
